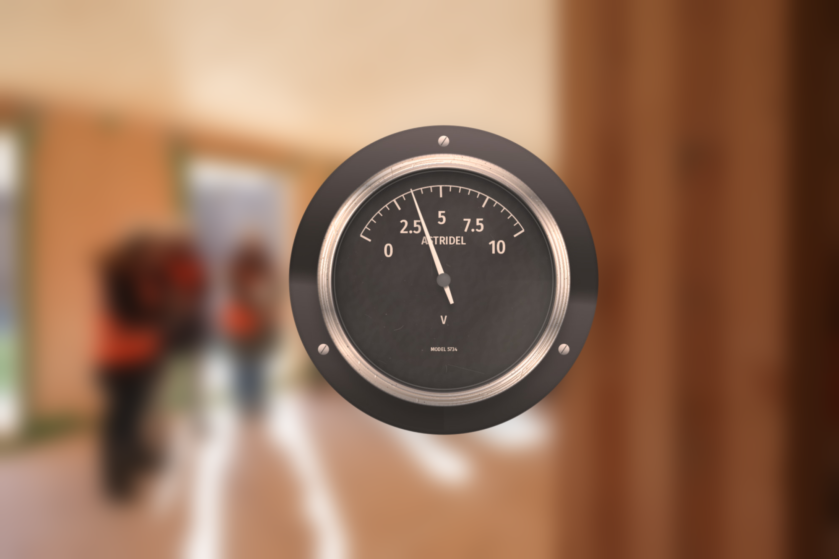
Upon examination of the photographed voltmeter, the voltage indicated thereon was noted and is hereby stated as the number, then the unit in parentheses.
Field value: 3.5 (V)
